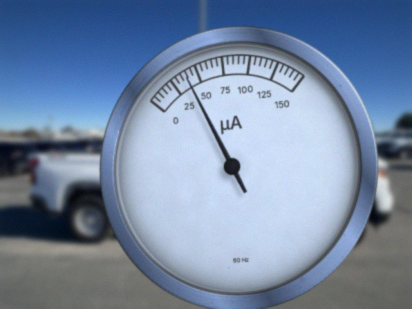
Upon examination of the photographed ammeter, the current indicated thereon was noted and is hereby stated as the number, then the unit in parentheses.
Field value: 40 (µA)
